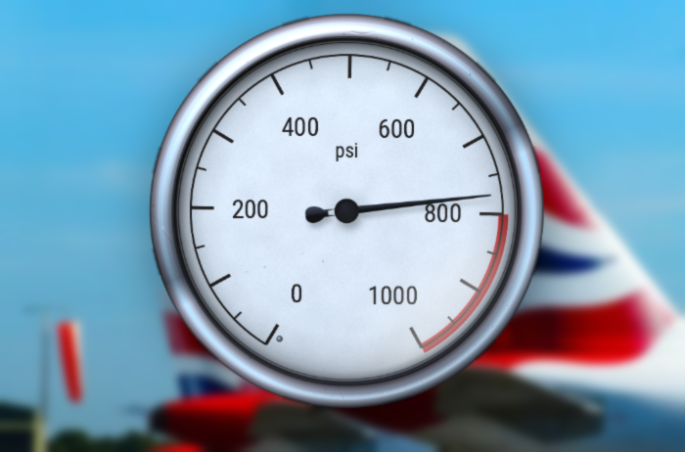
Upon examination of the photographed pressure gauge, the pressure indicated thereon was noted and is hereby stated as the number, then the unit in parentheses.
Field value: 775 (psi)
